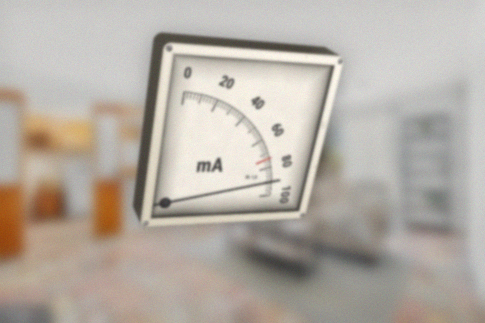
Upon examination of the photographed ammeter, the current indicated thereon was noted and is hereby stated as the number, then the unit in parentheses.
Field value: 90 (mA)
